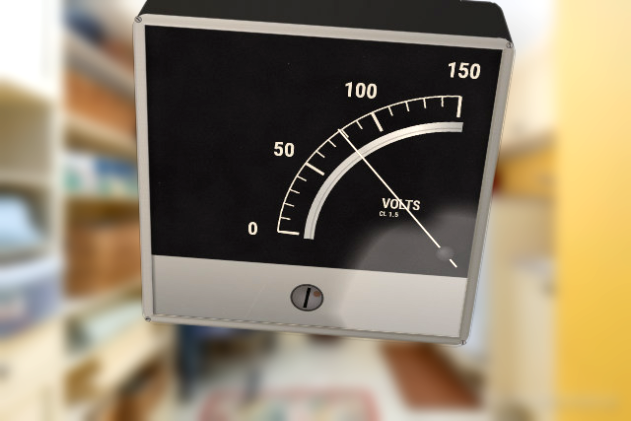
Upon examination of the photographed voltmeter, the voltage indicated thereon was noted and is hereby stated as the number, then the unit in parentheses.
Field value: 80 (V)
